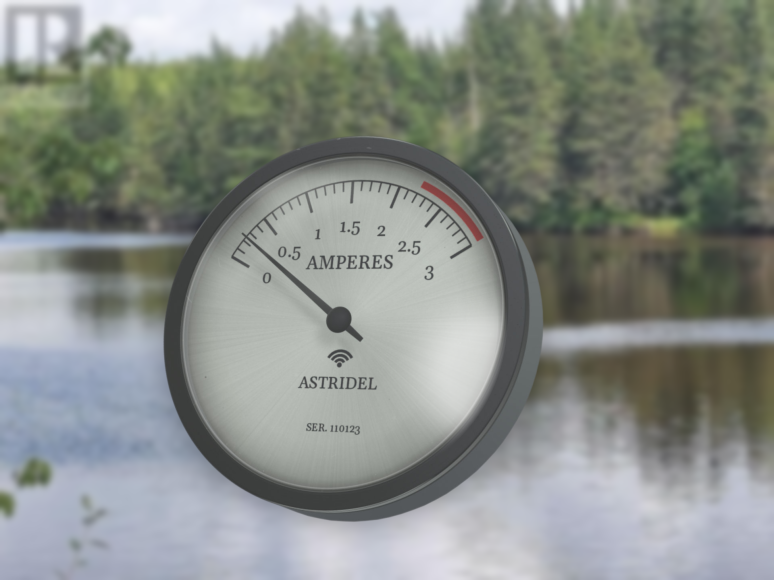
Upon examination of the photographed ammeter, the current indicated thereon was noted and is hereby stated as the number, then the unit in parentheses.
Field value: 0.25 (A)
